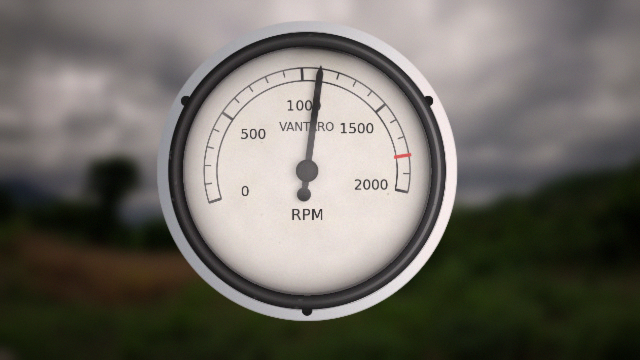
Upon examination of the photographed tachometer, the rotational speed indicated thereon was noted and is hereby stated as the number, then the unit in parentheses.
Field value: 1100 (rpm)
